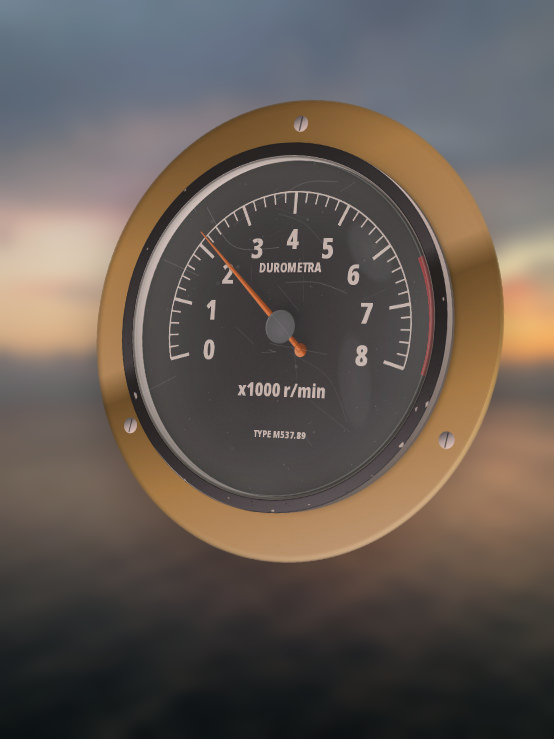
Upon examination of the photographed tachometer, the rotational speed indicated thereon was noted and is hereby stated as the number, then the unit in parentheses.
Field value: 2200 (rpm)
